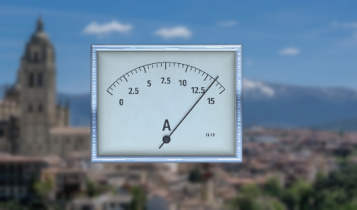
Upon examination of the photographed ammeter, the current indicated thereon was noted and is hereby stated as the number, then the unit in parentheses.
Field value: 13.5 (A)
